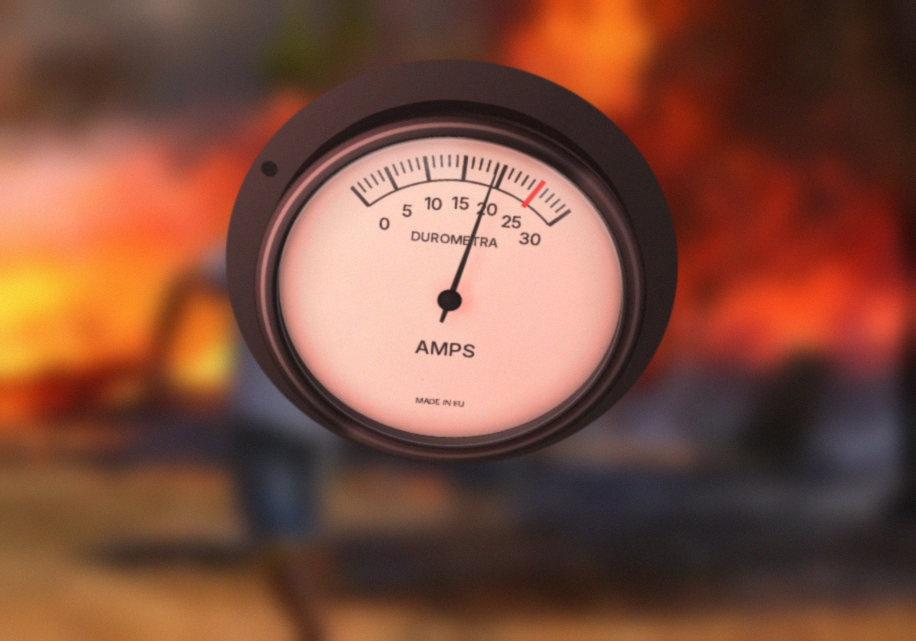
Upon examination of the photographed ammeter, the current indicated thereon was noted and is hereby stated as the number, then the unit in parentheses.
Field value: 19 (A)
